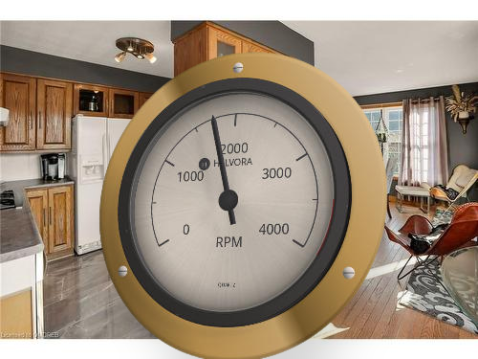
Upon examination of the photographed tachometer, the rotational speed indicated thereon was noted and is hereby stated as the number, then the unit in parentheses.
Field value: 1750 (rpm)
